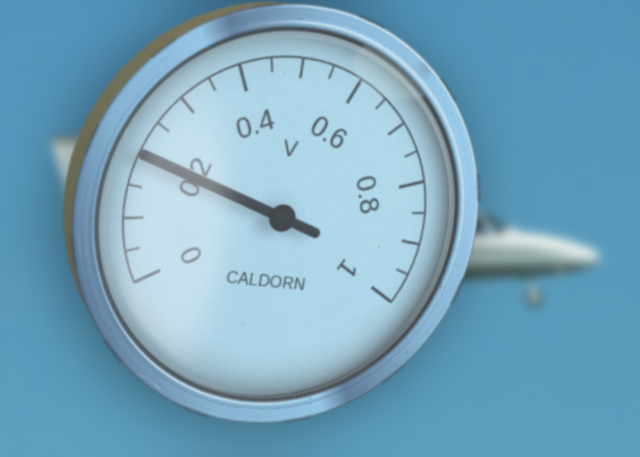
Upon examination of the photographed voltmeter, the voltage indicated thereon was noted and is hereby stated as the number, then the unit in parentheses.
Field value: 0.2 (V)
